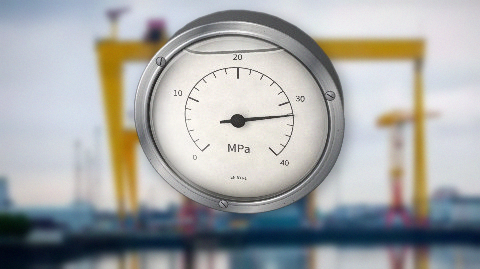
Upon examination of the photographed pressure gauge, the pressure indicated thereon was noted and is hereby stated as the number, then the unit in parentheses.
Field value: 32 (MPa)
